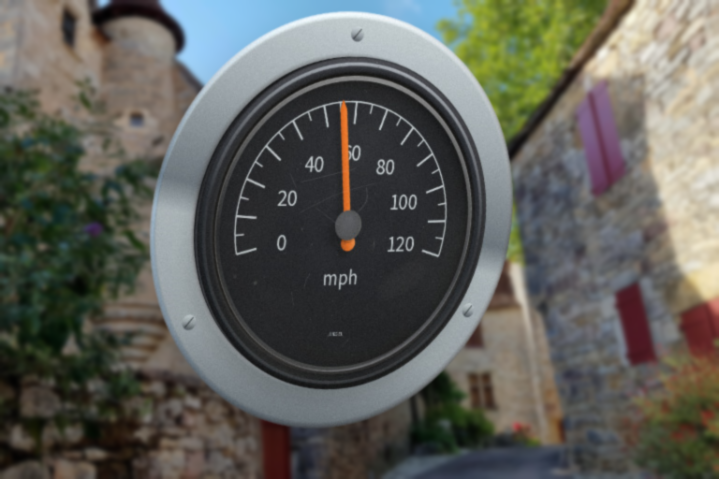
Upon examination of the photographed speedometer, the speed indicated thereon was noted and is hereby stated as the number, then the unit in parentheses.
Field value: 55 (mph)
